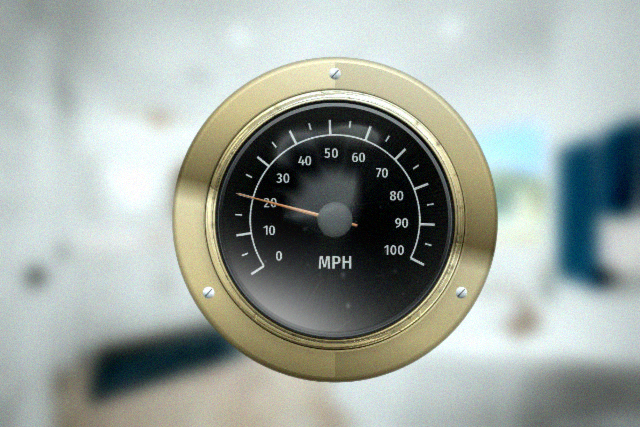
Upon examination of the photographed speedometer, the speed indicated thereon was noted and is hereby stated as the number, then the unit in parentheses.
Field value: 20 (mph)
